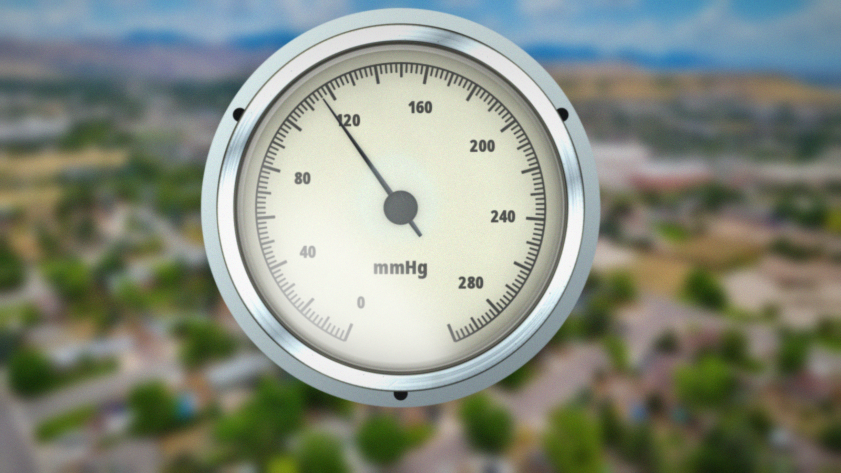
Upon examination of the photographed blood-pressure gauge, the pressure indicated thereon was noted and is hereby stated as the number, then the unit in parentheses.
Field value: 116 (mmHg)
